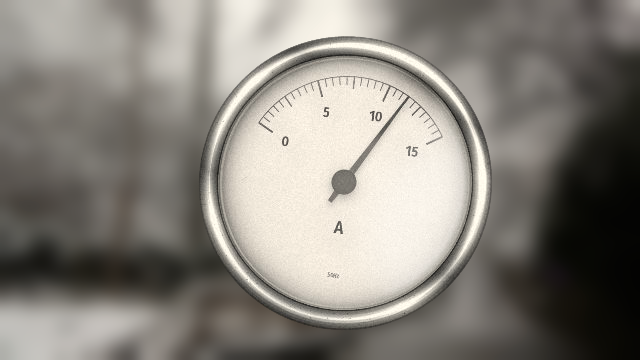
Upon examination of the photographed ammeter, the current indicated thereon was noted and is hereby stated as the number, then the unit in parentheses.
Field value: 11.5 (A)
